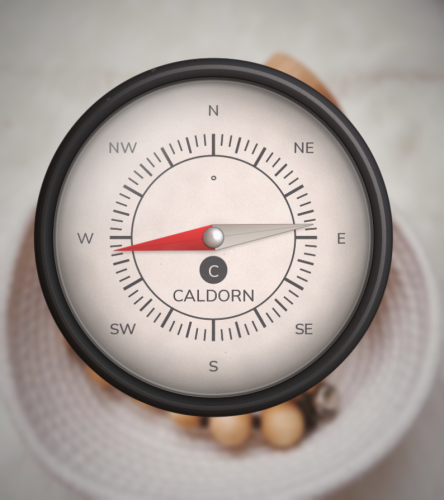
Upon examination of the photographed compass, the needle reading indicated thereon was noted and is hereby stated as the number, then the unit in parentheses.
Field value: 262.5 (°)
